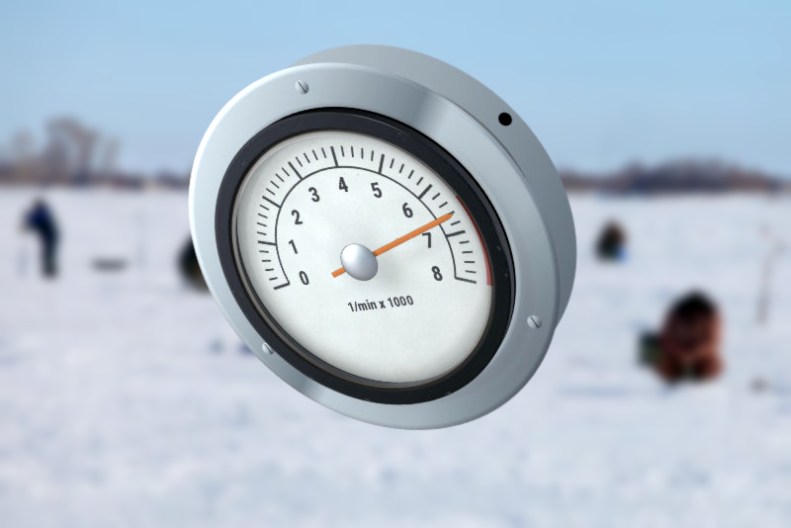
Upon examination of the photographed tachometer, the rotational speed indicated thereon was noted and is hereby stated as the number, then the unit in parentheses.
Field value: 6600 (rpm)
